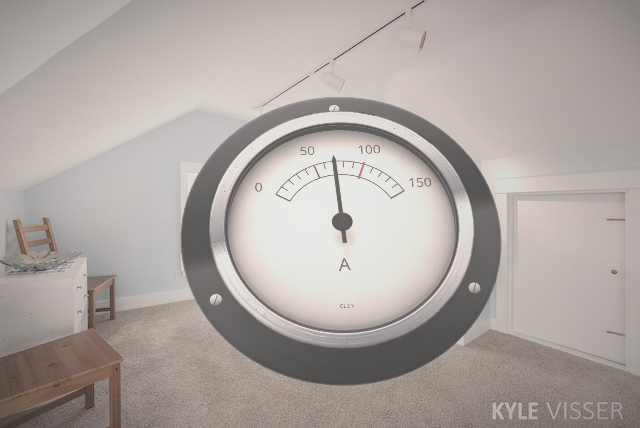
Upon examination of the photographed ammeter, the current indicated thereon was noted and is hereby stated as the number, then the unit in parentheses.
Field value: 70 (A)
